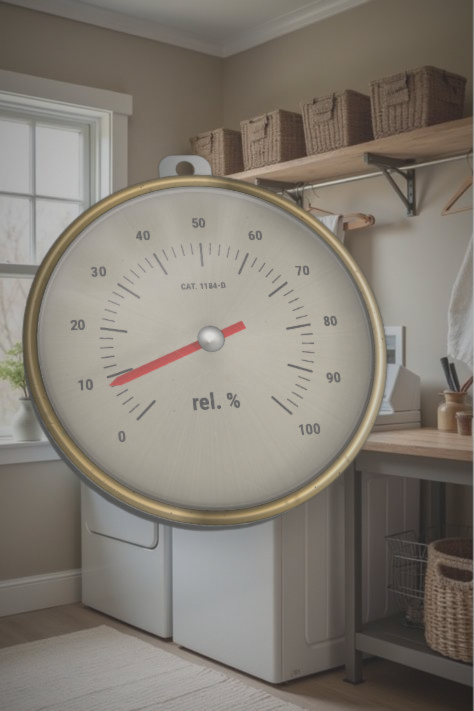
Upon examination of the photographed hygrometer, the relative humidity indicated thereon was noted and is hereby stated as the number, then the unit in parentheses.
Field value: 8 (%)
